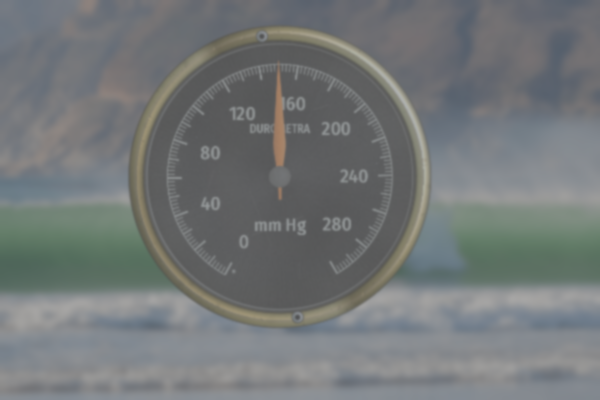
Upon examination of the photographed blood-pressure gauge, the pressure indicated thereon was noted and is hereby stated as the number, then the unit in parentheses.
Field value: 150 (mmHg)
